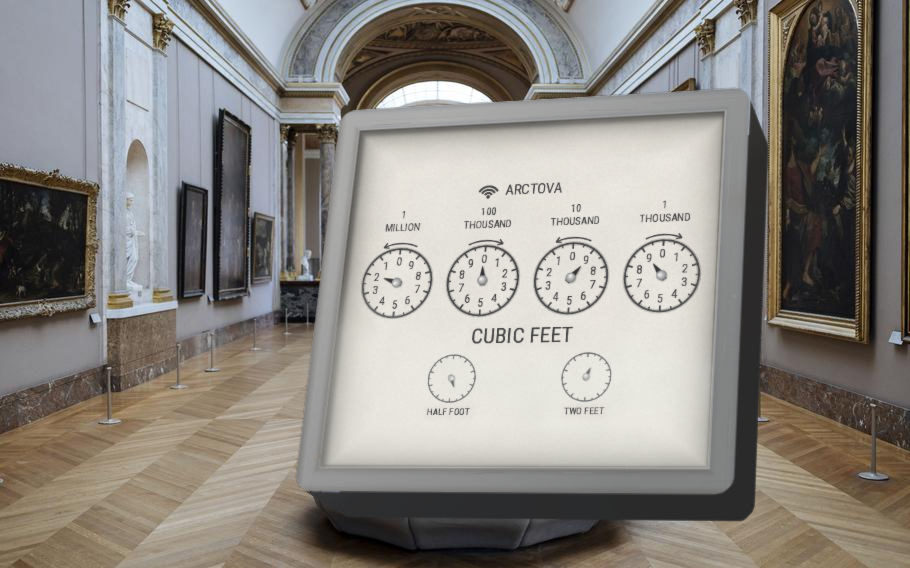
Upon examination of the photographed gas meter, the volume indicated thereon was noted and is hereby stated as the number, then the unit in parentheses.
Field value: 198900 (ft³)
